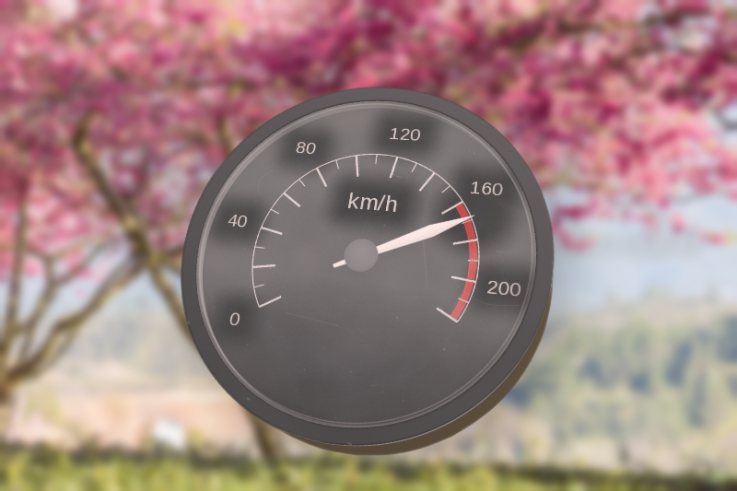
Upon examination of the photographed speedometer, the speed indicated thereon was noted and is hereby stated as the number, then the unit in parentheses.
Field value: 170 (km/h)
